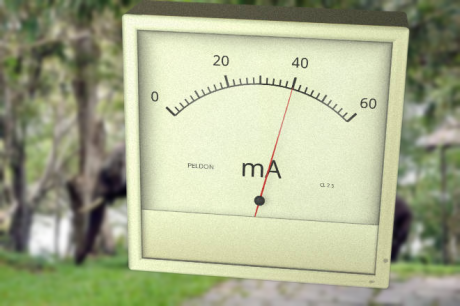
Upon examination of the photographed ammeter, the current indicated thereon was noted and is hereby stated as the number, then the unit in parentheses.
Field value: 40 (mA)
